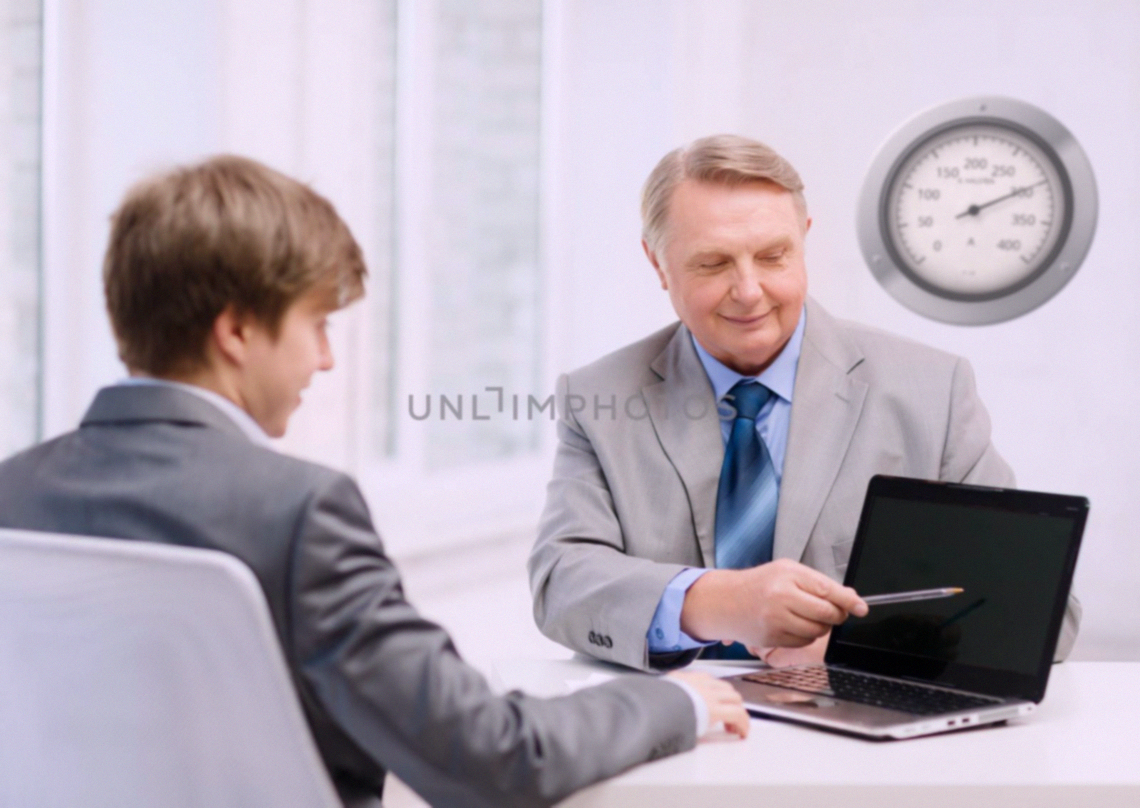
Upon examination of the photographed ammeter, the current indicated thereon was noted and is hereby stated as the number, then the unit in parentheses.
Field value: 300 (A)
